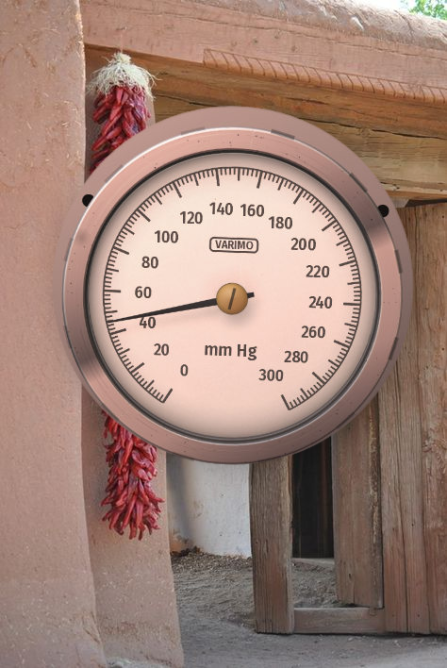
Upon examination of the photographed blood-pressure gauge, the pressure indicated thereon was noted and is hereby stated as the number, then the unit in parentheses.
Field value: 46 (mmHg)
